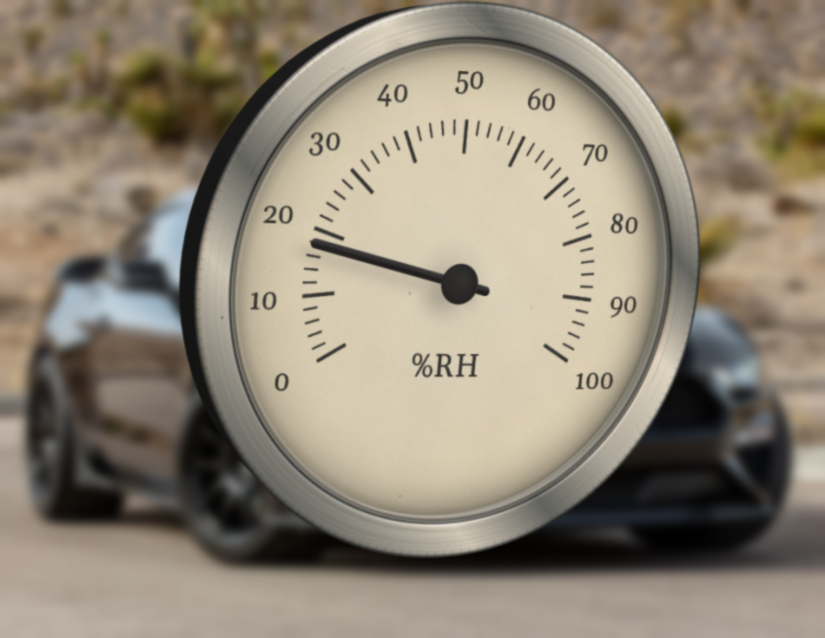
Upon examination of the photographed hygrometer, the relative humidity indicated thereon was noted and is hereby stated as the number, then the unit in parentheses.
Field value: 18 (%)
